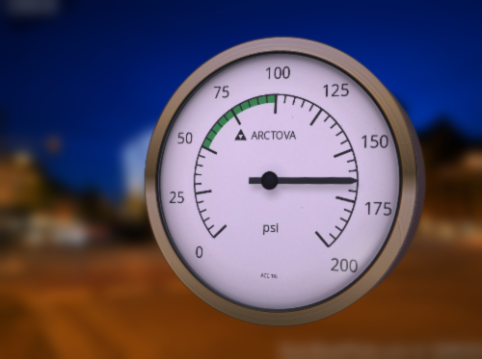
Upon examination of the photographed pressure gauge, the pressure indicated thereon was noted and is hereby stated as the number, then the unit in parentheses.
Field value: 165 (psi)
